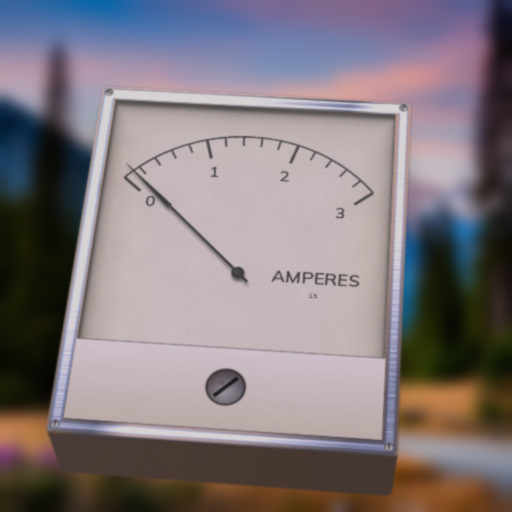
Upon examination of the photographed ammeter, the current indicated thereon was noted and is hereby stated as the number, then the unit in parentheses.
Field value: 0.1 (A)
